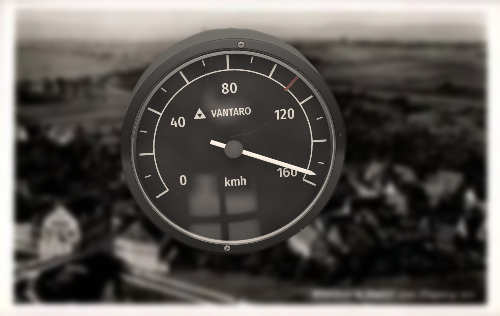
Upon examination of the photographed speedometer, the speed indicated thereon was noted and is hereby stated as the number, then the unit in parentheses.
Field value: 155 (km/h)
